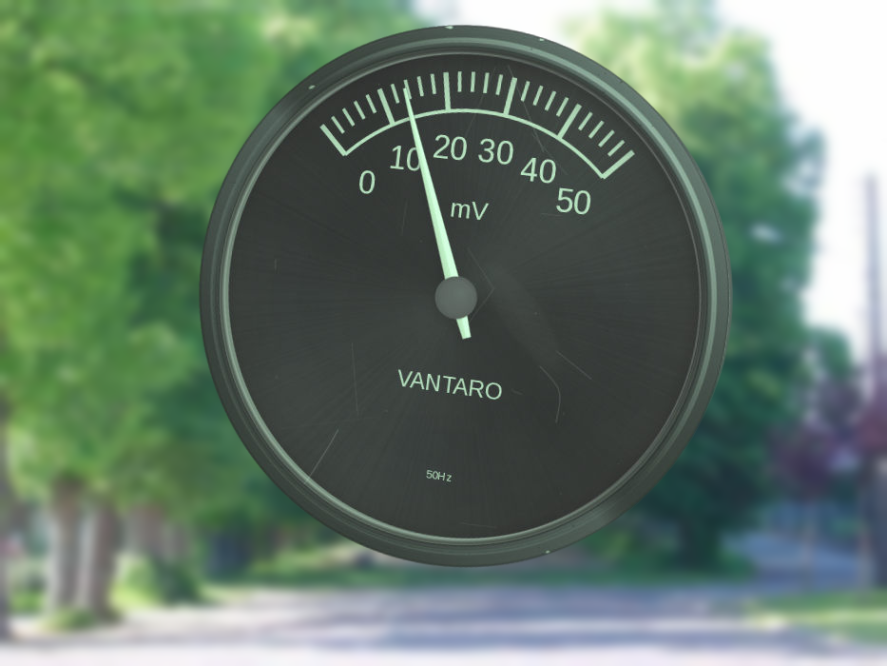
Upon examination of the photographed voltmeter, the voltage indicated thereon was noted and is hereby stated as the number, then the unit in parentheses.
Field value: 14 (mV)
